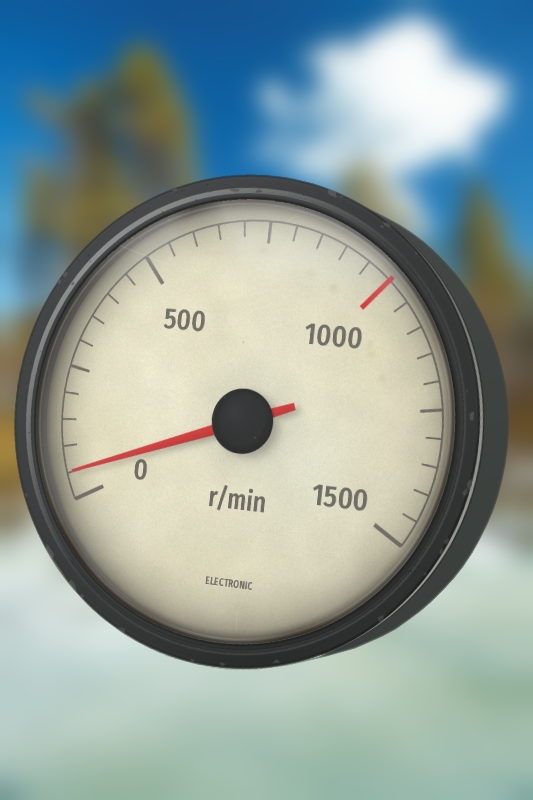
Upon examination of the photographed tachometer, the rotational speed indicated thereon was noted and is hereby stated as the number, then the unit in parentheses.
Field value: 50 (rpm)
